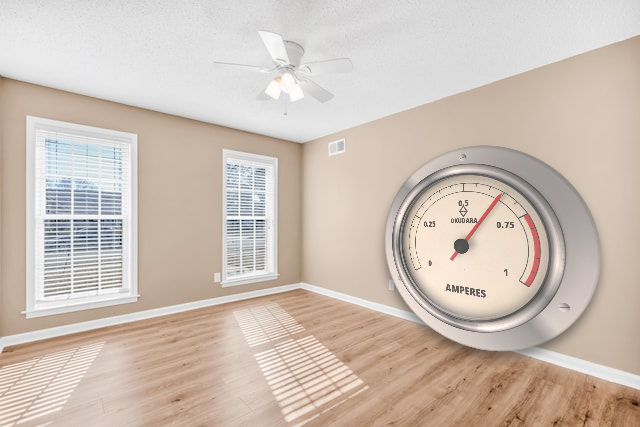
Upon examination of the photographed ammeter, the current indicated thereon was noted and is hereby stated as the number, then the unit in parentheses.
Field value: 0.65 (A)
